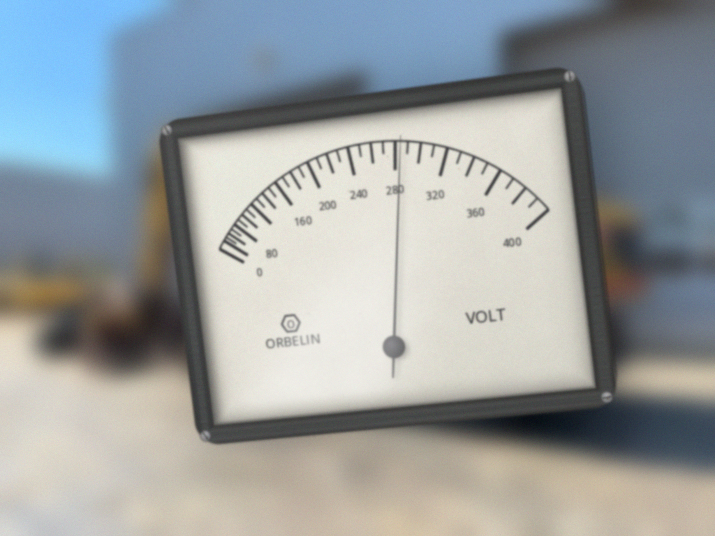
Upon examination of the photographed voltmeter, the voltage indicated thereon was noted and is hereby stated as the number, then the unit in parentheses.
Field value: 285 (V)
